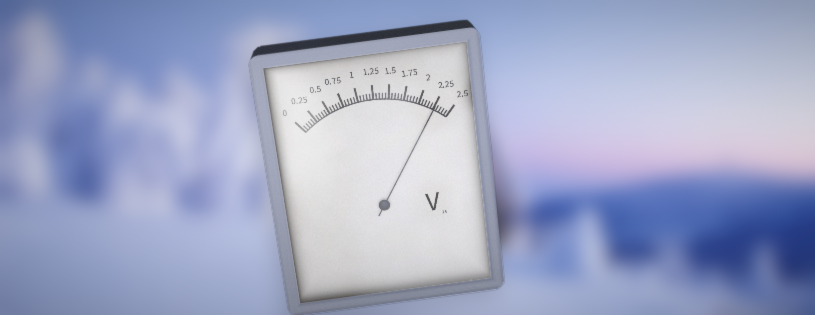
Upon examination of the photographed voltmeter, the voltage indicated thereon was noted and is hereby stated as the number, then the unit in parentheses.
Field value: 2.25 (V)
